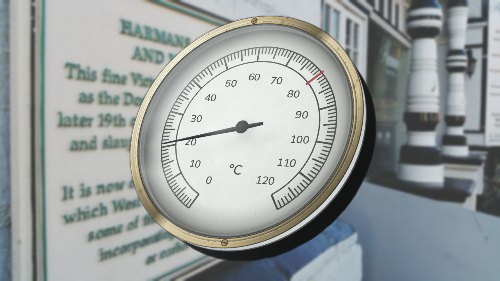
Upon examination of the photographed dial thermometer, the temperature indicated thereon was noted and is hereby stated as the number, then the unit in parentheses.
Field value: 20 (°C)
